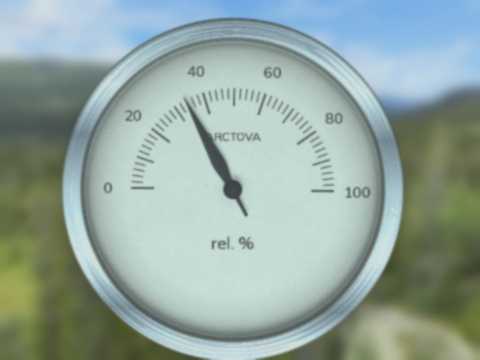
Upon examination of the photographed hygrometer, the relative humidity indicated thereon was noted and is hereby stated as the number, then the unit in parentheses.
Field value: 34 (%)
